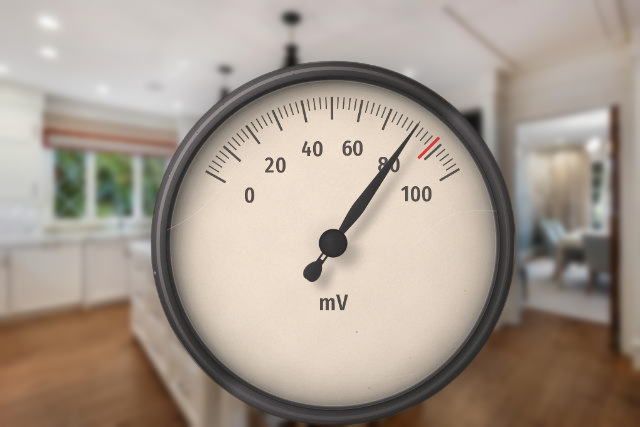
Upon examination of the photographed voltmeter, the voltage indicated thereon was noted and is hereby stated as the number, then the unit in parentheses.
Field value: 80 (mV)
